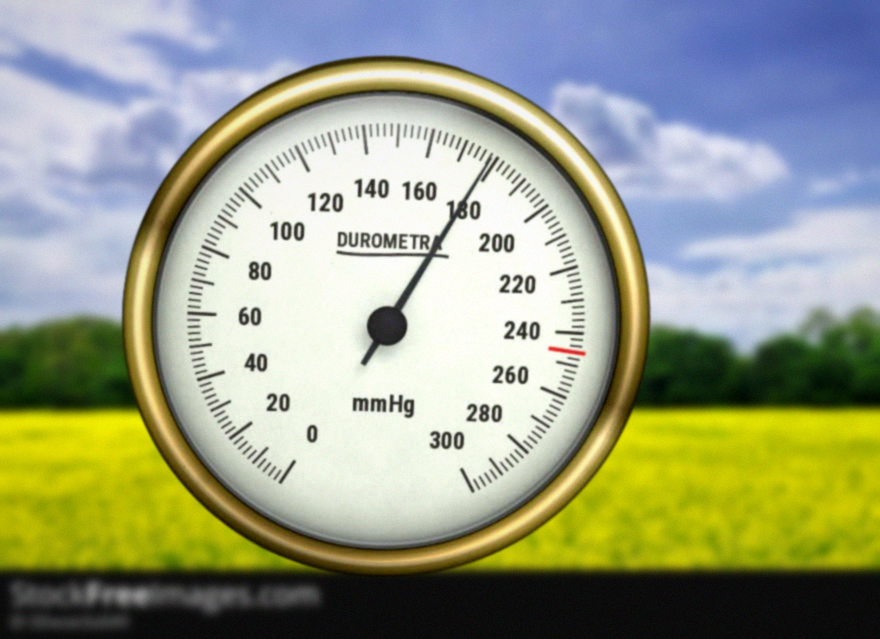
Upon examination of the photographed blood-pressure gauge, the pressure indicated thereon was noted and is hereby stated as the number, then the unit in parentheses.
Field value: 178 (mmHg)
